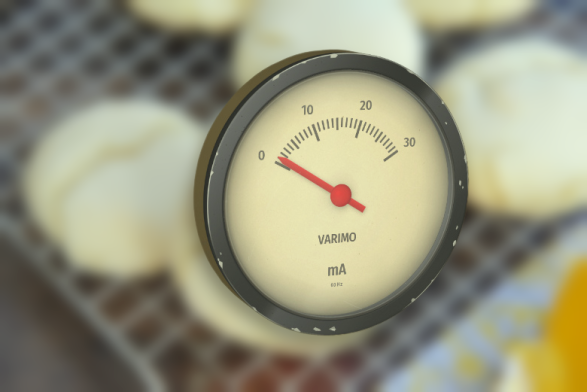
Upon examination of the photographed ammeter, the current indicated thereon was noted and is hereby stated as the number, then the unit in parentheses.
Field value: 1 (mA)
